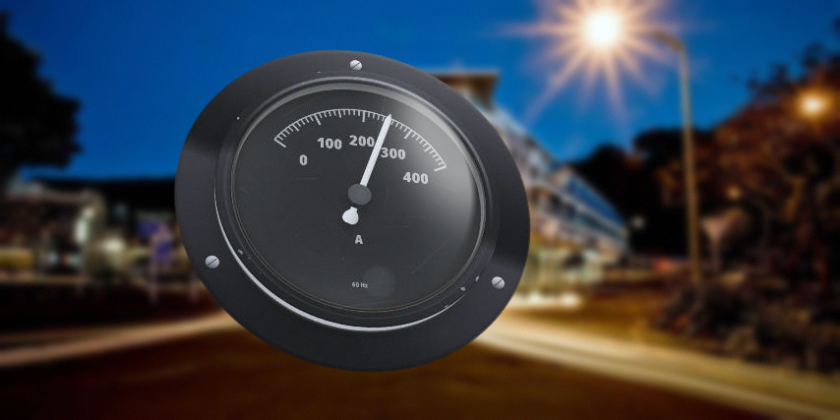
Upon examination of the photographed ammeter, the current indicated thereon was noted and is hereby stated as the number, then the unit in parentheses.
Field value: 250 (A)
